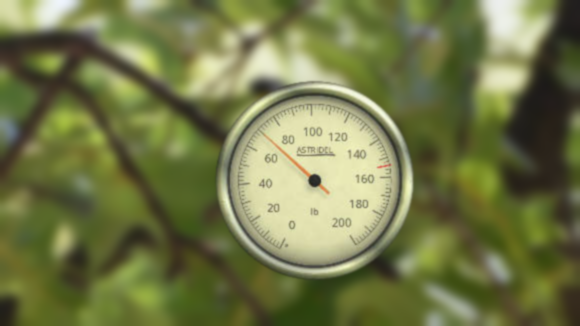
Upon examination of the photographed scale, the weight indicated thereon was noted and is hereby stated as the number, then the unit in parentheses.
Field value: 70 (lb)
